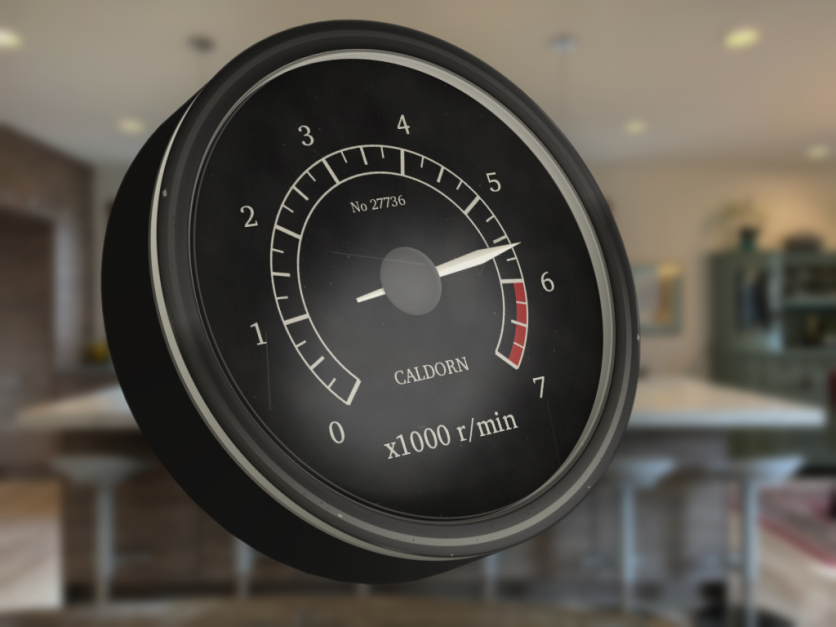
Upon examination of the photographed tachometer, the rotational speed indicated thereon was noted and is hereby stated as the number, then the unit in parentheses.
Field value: 5625 (rpm)
